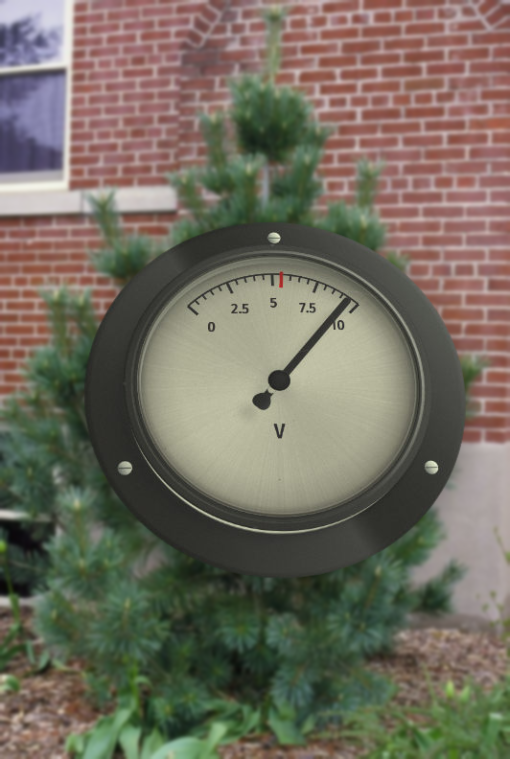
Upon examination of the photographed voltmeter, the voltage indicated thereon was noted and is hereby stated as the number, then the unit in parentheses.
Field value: 9.5 (V)
